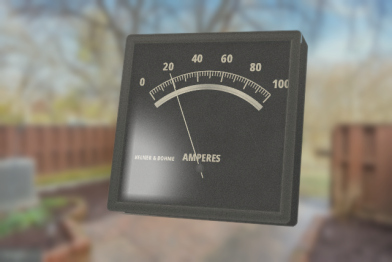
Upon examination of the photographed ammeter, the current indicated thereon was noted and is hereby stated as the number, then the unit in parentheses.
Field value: 20 (A)
